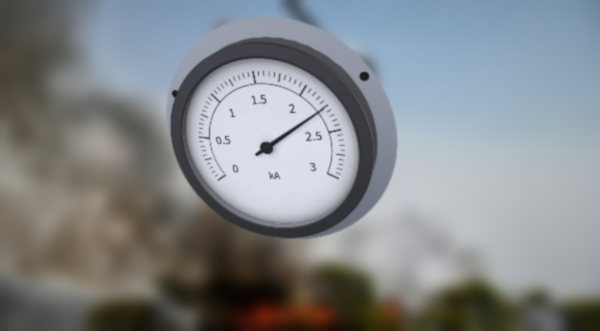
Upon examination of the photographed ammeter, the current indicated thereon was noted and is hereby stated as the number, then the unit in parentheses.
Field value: 2.25 (kA)
